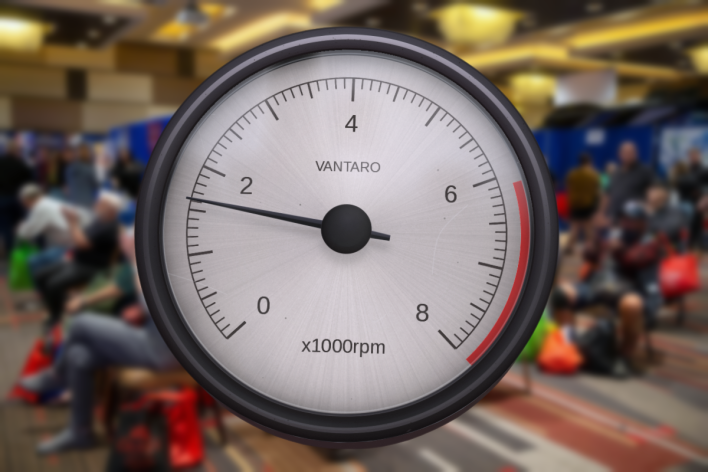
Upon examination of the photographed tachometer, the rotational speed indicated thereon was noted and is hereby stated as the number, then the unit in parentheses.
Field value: 1600 (rpm)
